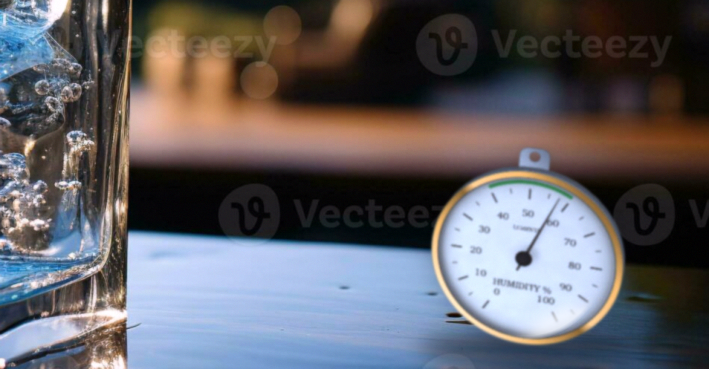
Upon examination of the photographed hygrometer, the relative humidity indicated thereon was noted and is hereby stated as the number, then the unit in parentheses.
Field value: 57.5 (%)
